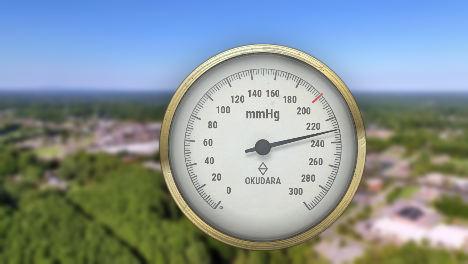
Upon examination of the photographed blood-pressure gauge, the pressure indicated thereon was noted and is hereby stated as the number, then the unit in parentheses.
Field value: 230 (mmHg)
